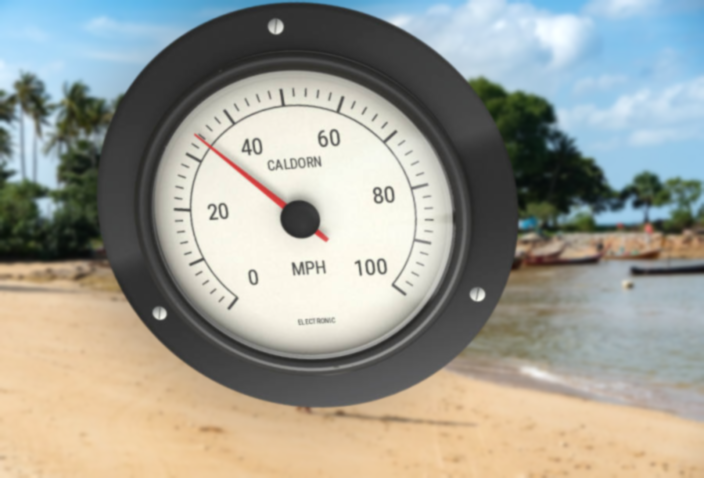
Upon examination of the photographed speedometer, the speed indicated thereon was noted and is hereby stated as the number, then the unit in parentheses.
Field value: 34 (mph)
